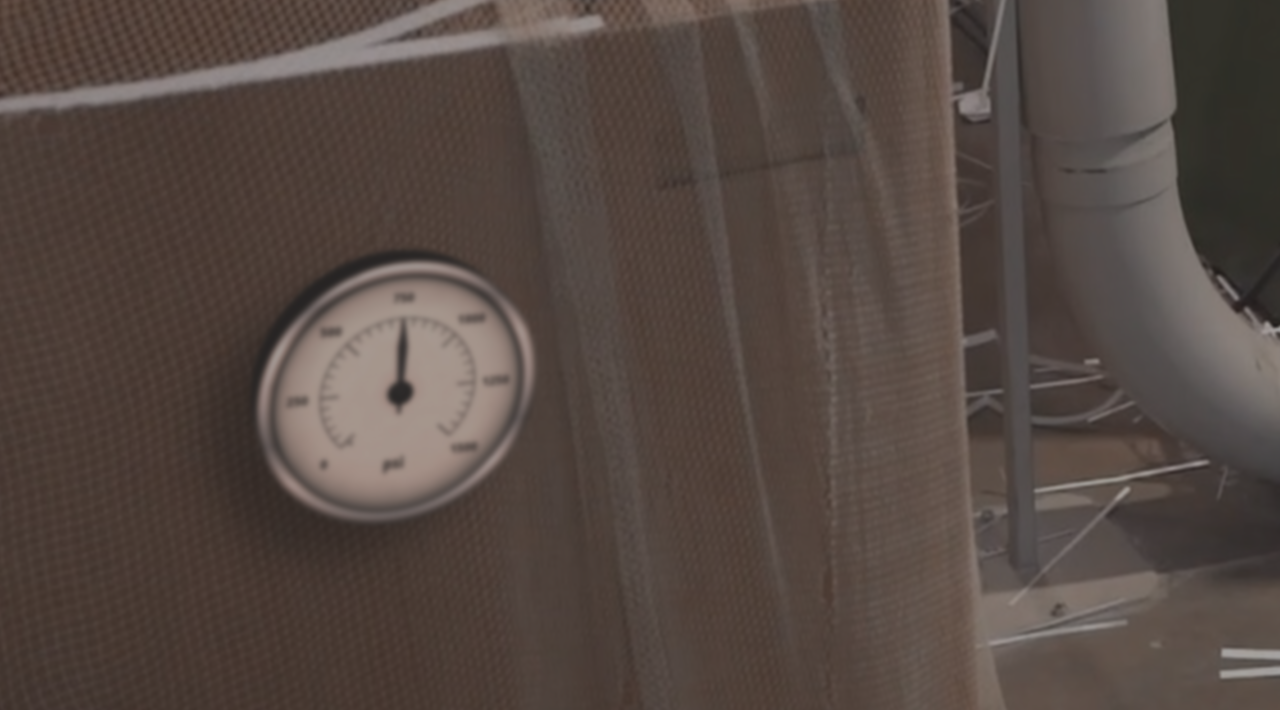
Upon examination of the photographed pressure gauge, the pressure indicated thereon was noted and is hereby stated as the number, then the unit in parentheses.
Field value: 750 (psi)
